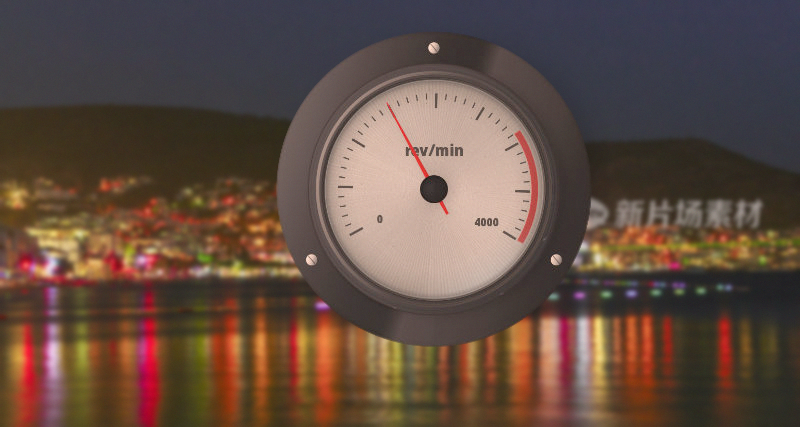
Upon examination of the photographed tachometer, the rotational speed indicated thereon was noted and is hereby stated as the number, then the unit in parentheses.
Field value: 1500 (rpm)
